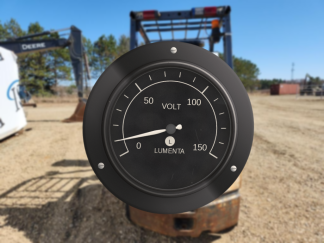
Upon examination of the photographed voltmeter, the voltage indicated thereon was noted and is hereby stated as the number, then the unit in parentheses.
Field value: 10 (V)
